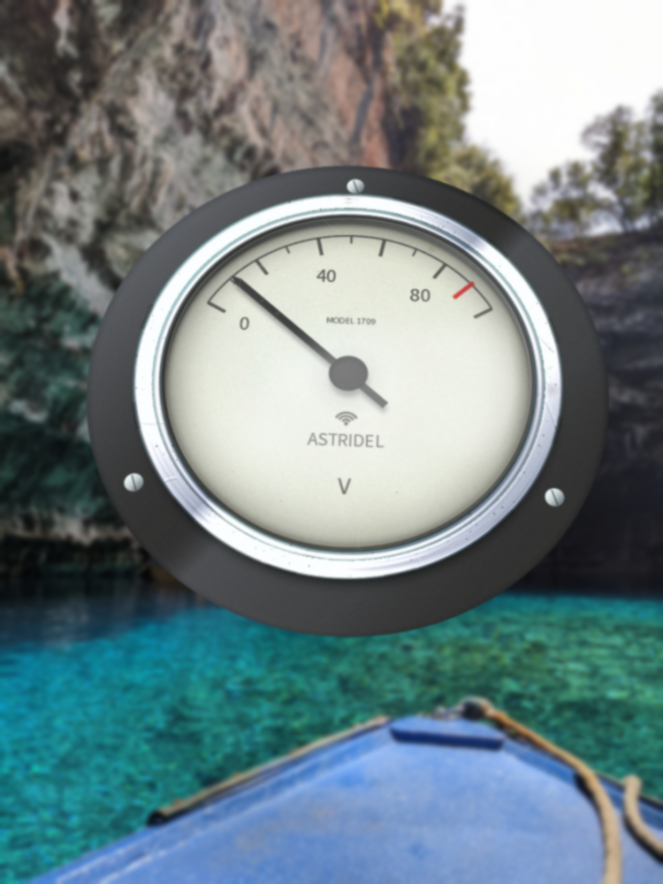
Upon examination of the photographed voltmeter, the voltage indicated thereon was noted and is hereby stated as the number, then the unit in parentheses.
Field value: 10 (V)
